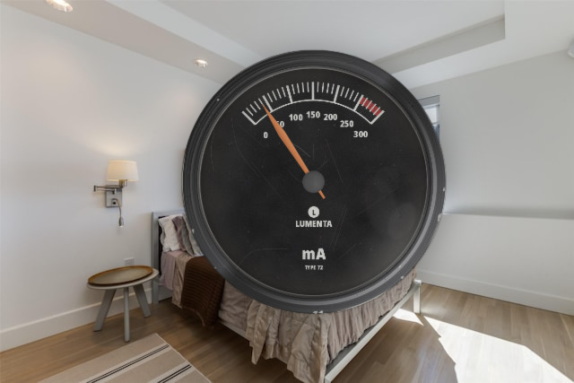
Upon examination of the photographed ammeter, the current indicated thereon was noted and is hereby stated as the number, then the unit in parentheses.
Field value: 40 (mA)
